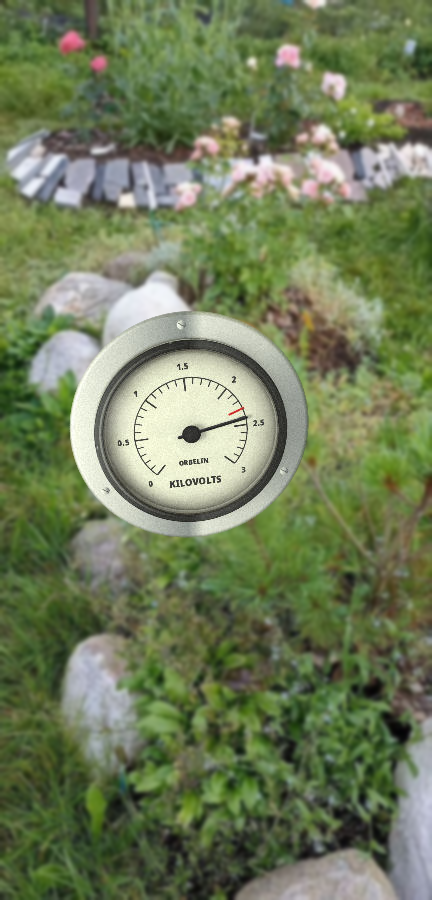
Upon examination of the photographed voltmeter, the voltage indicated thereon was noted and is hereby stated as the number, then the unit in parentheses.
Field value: 2.4 (kV)
